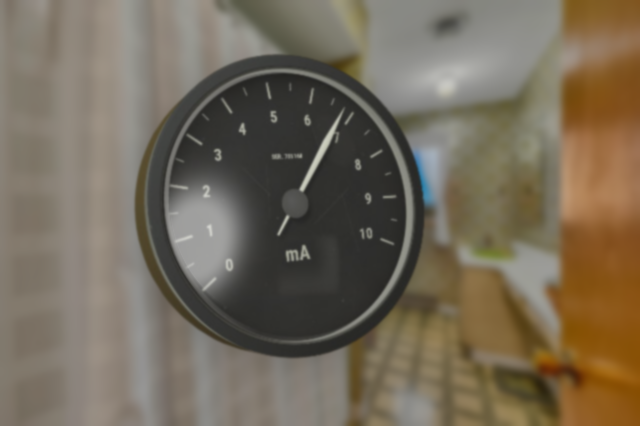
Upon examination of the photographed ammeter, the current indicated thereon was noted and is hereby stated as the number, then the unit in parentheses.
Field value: 6.75 (mA)
